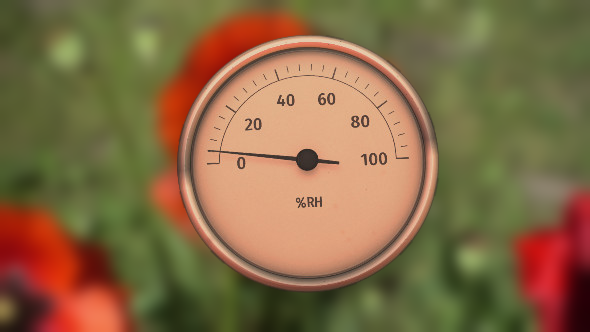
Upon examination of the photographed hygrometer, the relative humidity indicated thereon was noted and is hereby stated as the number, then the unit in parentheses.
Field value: 4 (%)
